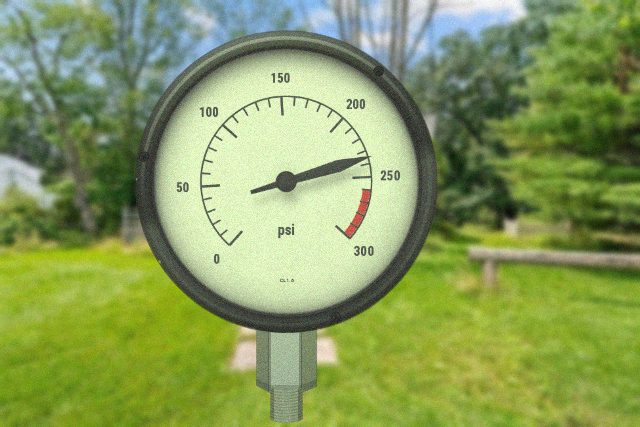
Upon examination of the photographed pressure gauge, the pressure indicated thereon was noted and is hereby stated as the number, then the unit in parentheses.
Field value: 235 (psi)
